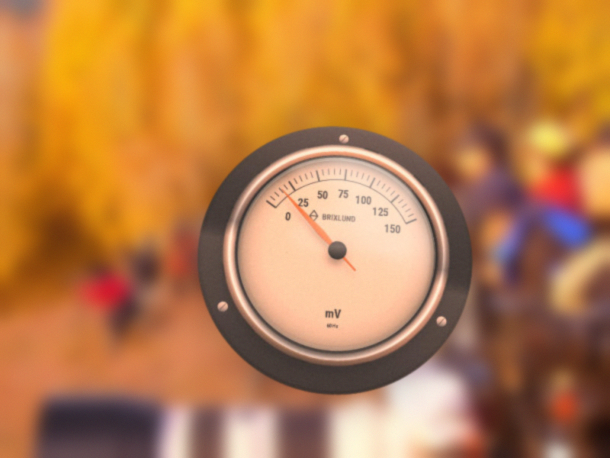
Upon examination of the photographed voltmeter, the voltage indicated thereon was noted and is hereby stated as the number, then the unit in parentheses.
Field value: 15 (mV)
